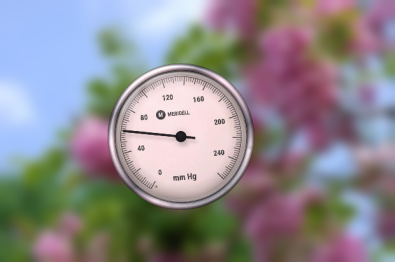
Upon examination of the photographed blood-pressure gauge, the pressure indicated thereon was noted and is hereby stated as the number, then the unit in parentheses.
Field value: 60 (mmHg)
